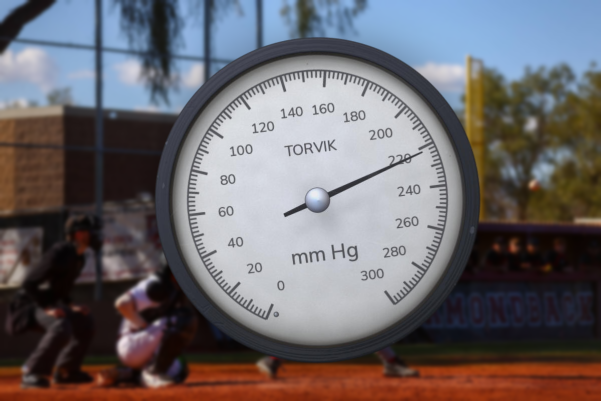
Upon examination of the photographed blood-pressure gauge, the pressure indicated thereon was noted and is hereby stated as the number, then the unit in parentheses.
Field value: 222 (mmHg)
